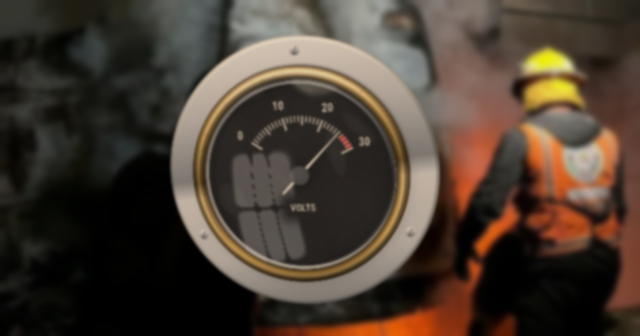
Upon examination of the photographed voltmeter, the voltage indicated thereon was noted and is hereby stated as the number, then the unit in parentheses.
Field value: 25 (V)
